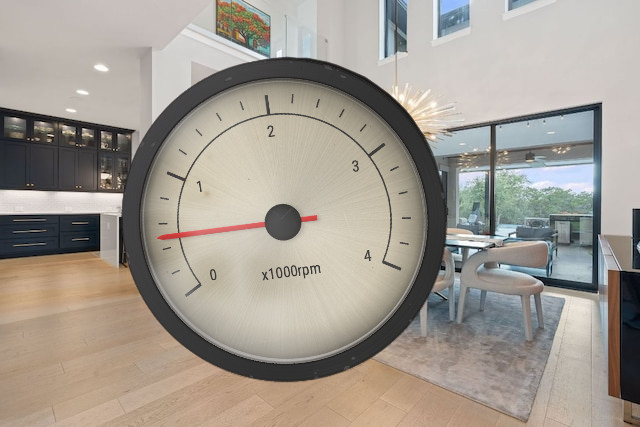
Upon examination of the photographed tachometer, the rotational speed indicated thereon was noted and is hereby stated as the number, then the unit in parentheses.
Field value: 500 (rpm)
